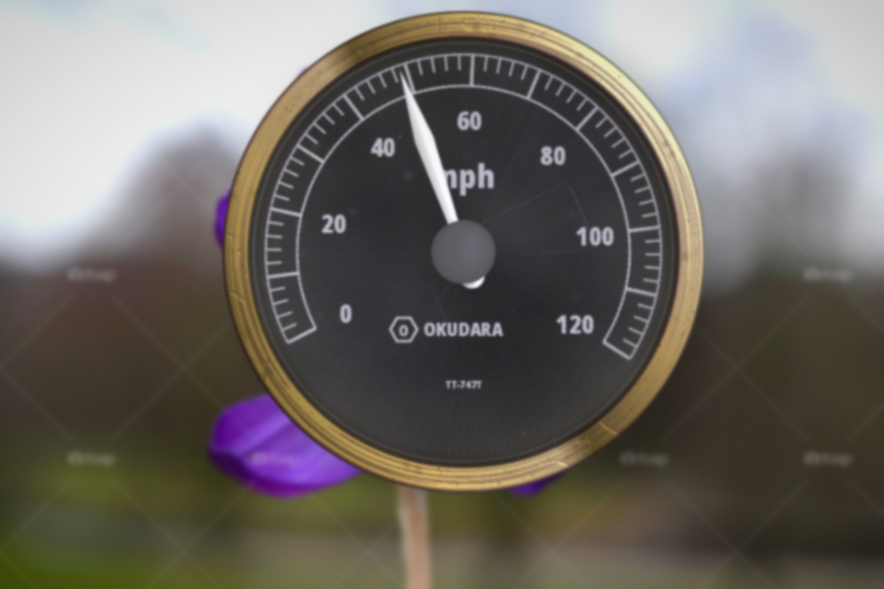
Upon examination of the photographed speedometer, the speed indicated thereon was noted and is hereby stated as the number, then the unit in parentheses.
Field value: 49 (mph)
